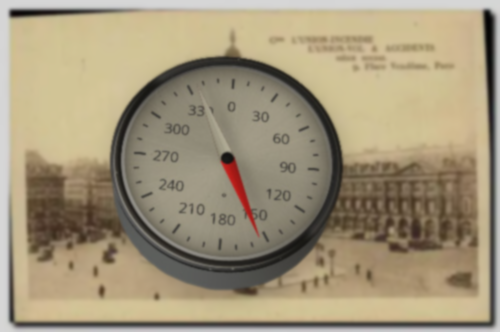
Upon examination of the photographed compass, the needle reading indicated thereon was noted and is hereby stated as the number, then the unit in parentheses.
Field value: 155 (°)
